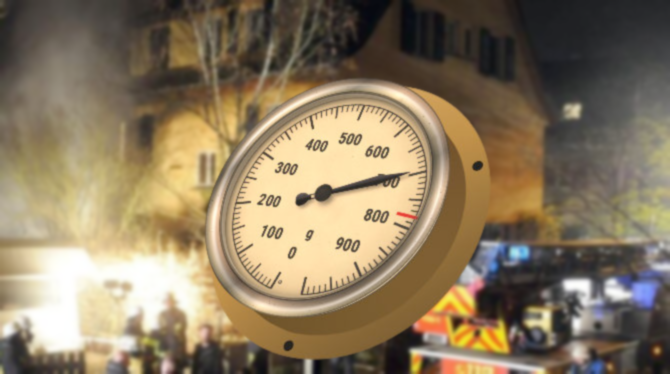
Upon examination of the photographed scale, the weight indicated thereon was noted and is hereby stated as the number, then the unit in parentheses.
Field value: 700 (g)
